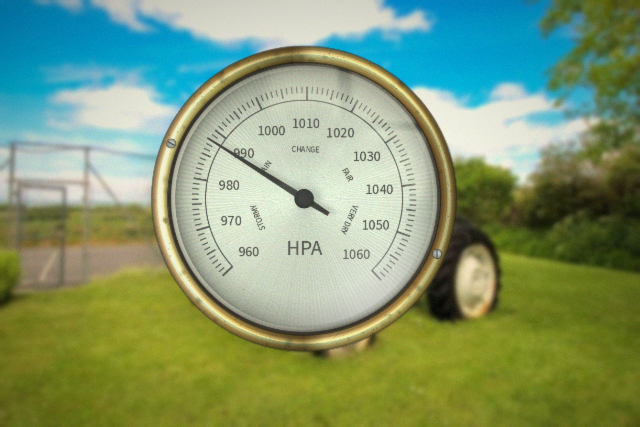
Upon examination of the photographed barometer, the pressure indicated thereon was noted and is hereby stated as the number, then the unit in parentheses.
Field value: 988 (hPa)
